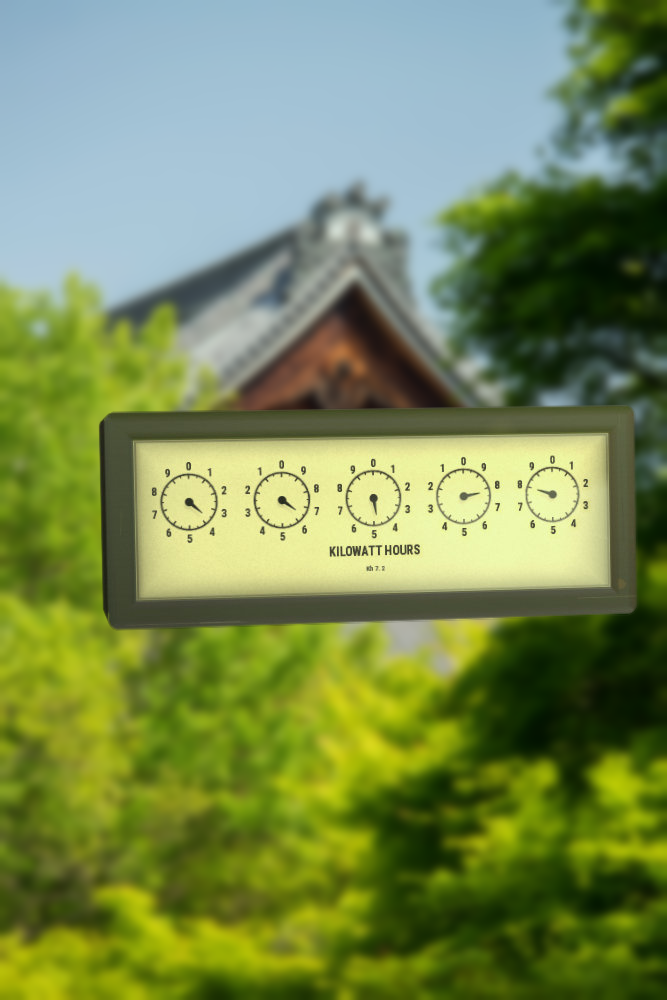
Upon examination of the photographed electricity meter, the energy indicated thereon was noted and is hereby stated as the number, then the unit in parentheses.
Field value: 36478 (kWh)
